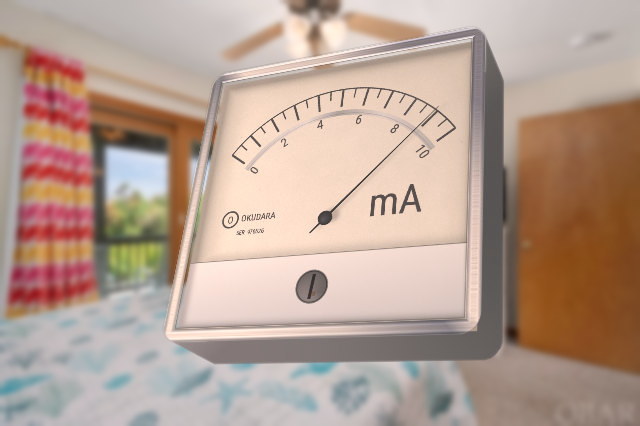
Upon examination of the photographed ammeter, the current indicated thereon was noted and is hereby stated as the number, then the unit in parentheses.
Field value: 9 (mA)
